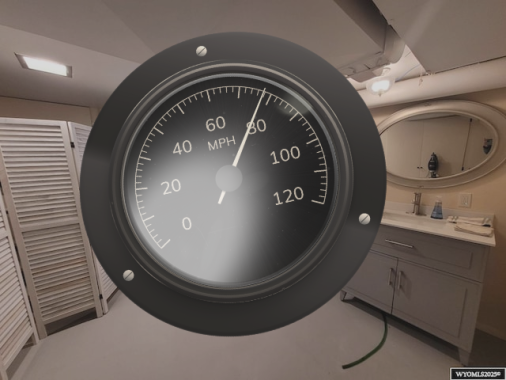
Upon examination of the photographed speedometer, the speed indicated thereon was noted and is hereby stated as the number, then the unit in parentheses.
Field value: 78 (mph)
